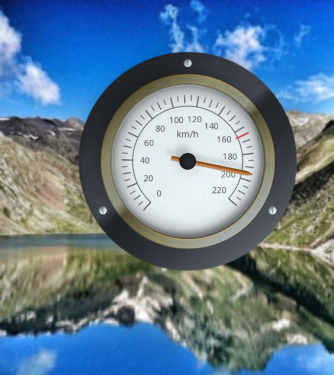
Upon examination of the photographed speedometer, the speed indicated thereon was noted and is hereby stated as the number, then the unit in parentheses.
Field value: 195 (km/h)
